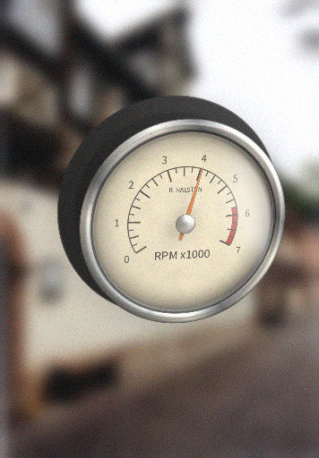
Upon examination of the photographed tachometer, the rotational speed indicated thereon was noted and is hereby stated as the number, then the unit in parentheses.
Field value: 4000 (rpm)
